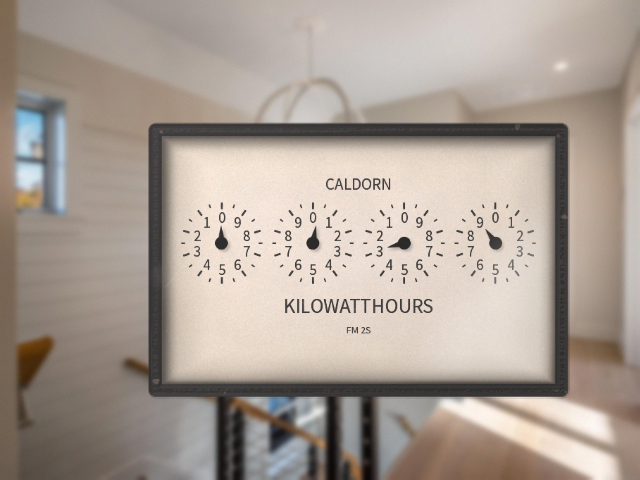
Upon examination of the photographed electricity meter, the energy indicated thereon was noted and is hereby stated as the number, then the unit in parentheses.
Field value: 29 (kWh)
